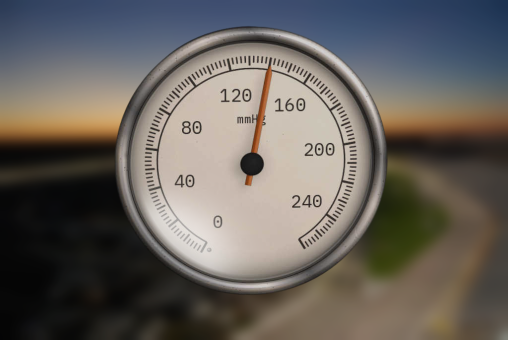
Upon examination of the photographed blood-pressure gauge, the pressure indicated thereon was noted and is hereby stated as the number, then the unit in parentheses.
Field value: 140 (mmHg)
